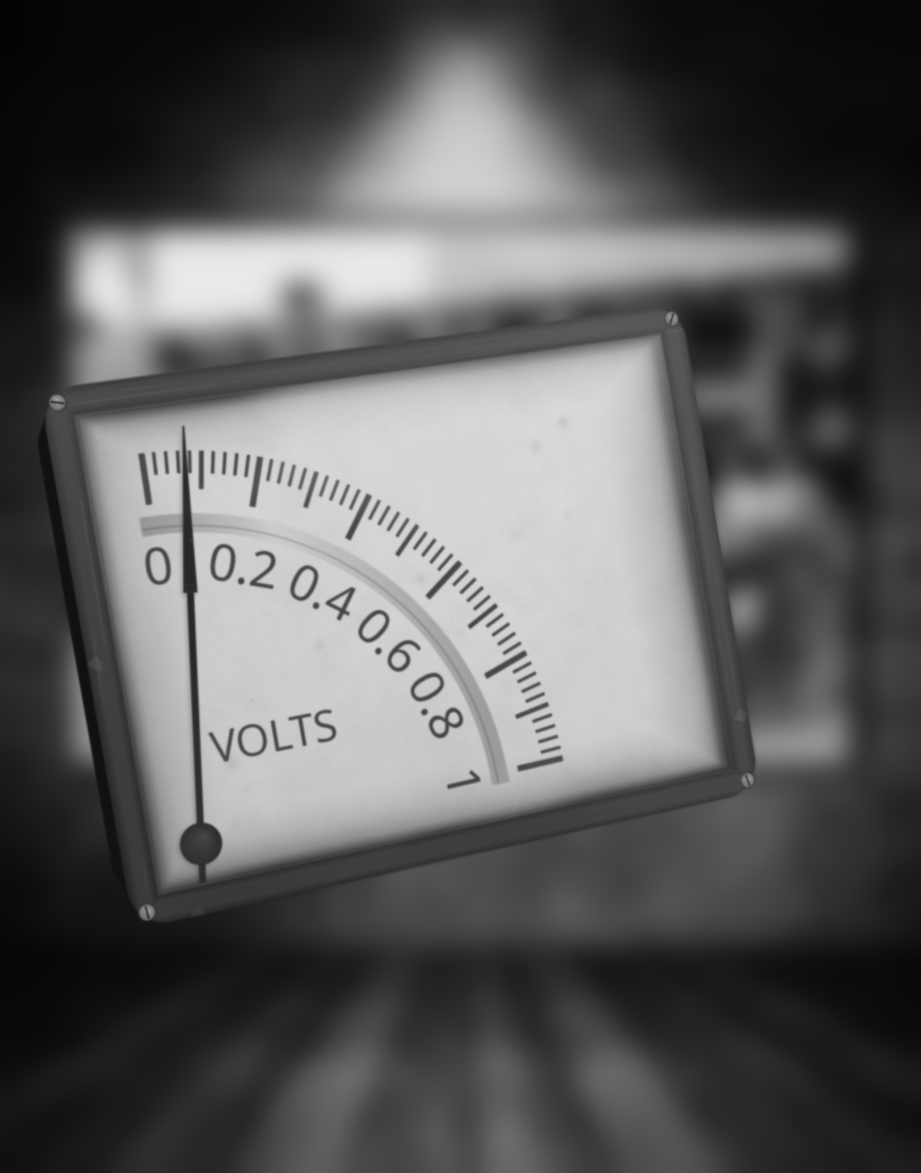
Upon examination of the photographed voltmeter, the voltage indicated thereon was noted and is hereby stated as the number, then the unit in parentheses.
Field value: 0.07 (V)
